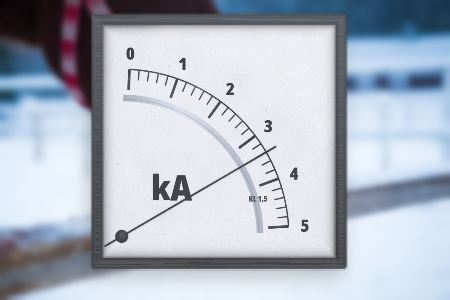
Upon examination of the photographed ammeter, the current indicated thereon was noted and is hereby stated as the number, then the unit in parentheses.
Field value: 3.4 (kA)
